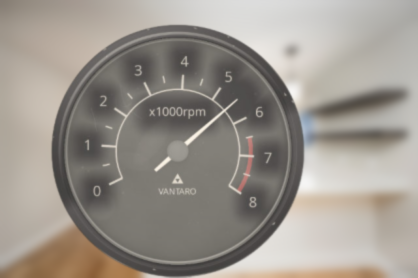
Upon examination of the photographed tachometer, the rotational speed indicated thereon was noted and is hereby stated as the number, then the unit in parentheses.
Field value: 5500 (rpm)
